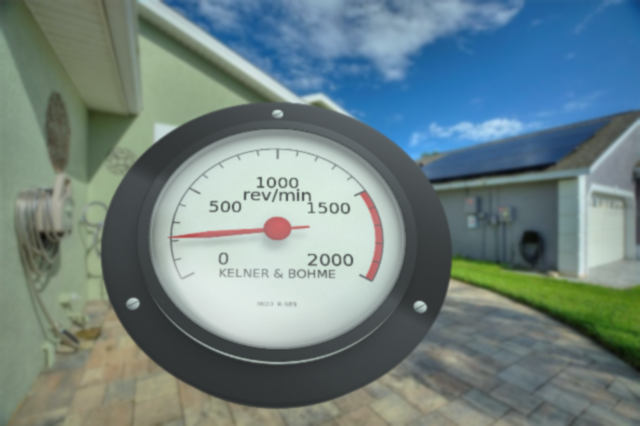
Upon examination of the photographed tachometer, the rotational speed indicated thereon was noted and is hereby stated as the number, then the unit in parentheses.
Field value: 200 (rpm)
